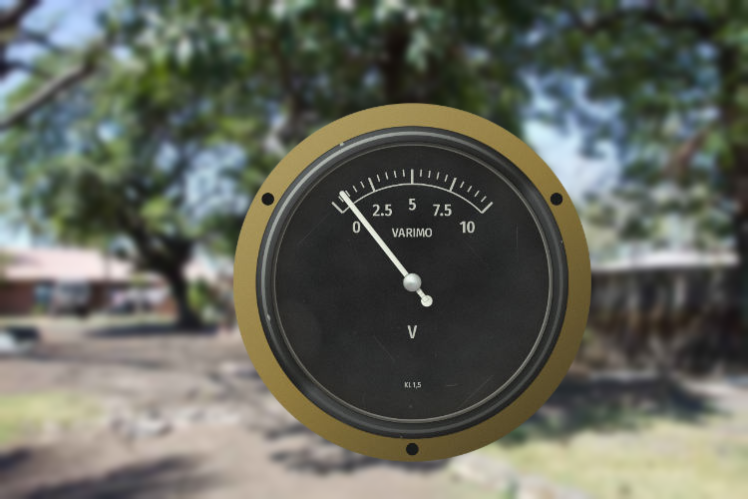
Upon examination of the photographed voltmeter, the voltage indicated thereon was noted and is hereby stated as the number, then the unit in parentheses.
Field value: 0.75 (V)
